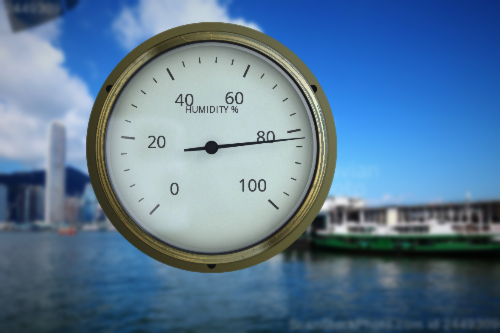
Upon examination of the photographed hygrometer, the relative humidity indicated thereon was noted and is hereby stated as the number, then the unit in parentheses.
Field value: 82 (%)
